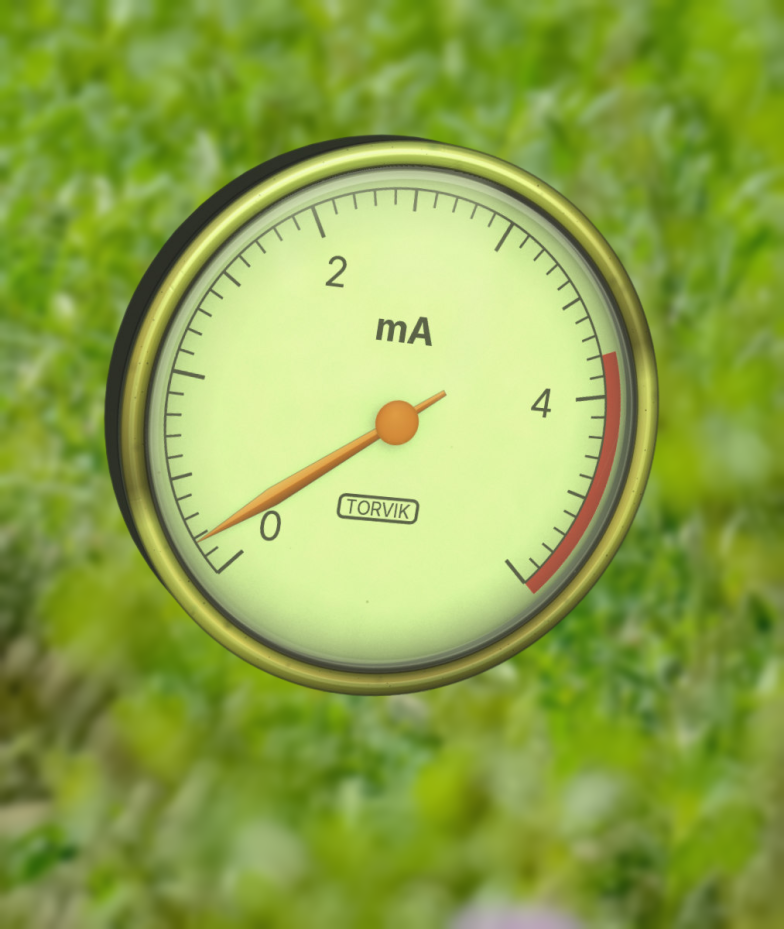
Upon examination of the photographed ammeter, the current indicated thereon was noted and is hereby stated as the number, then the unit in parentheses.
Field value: 0.2 (mA)
